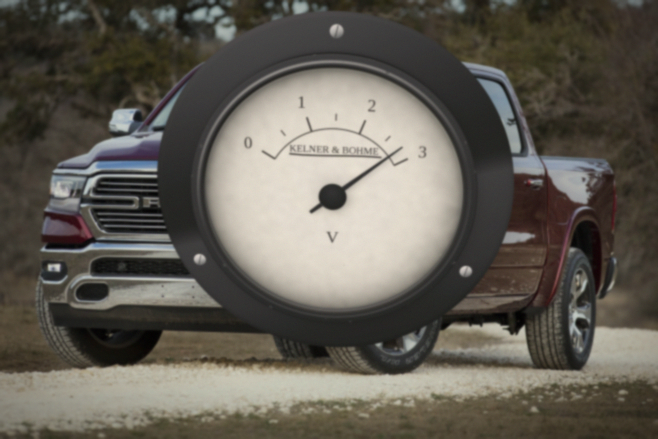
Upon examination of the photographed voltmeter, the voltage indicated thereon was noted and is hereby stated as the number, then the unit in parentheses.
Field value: 2.75 (V)
